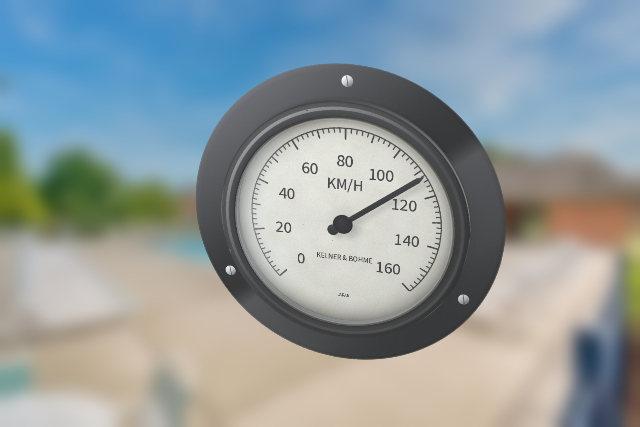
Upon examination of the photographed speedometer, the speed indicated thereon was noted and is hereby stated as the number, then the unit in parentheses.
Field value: 112 (km/h)
